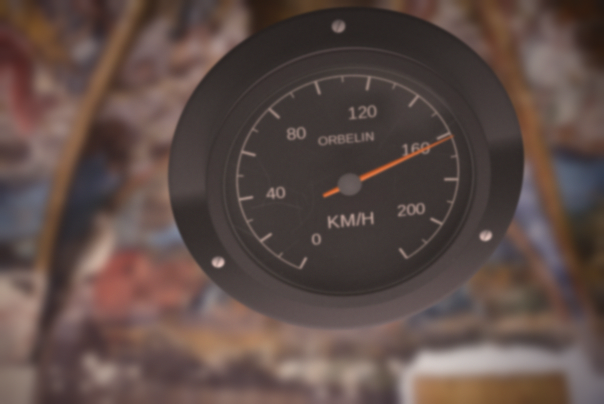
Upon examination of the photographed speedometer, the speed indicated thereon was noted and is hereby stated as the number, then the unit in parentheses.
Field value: 160 (km/h)
